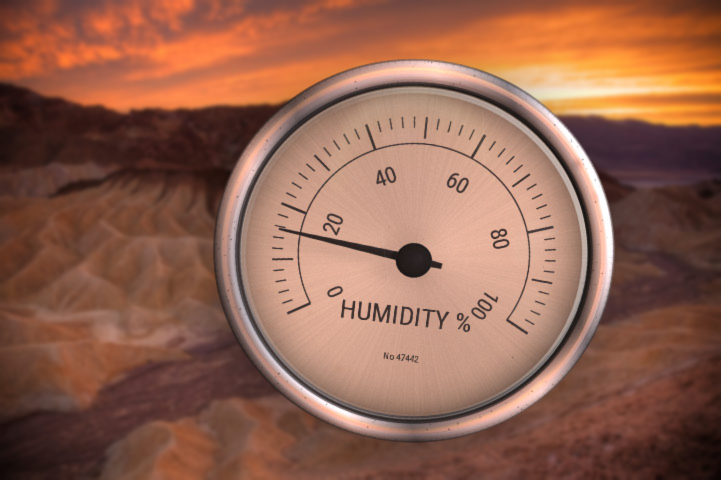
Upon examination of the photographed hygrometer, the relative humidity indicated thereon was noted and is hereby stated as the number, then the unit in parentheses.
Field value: 16 (%)
